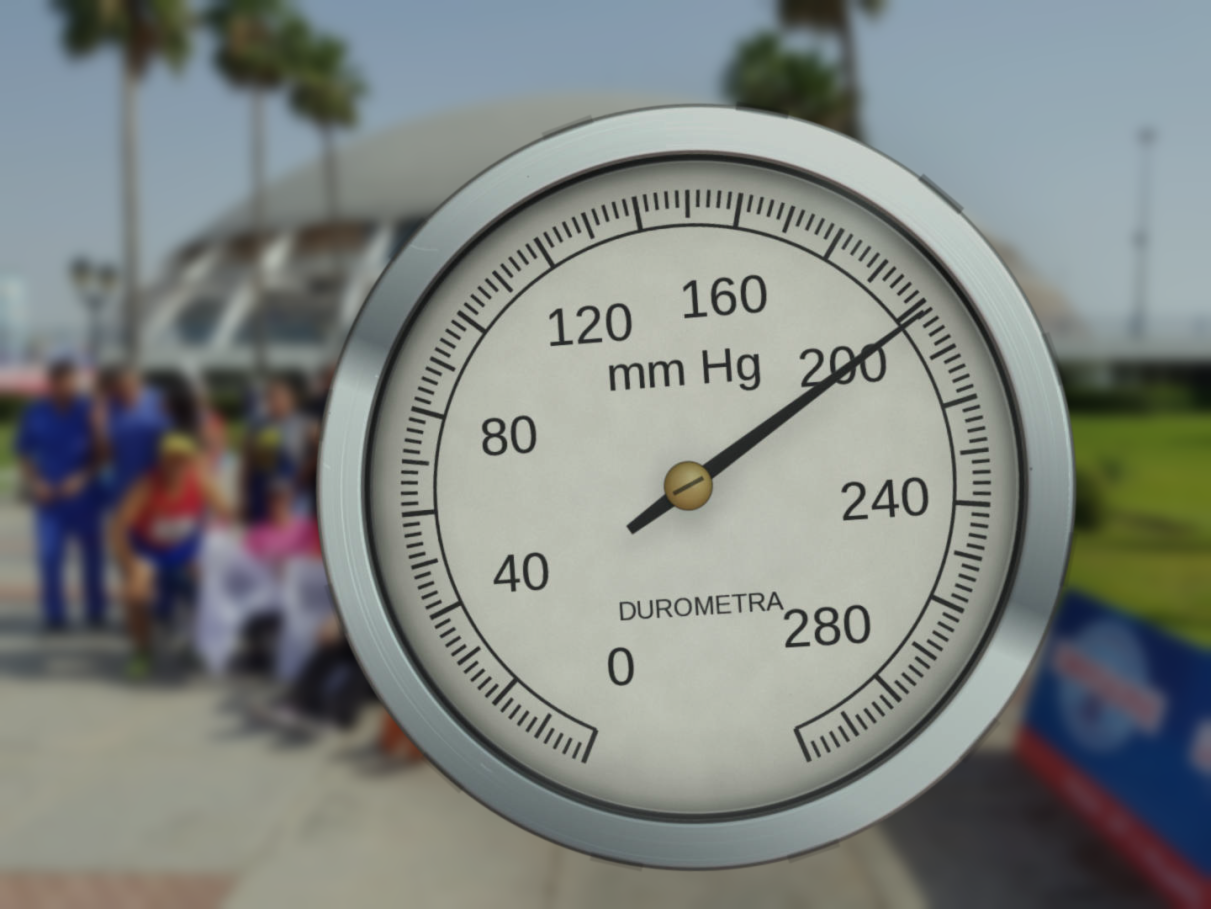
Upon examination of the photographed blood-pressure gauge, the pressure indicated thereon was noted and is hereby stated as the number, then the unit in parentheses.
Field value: 202 (mmHg)
